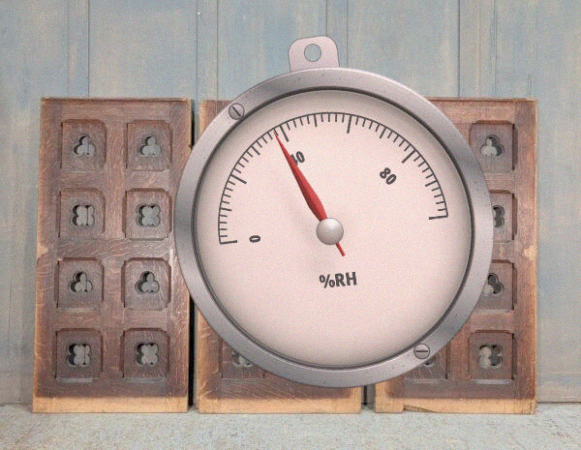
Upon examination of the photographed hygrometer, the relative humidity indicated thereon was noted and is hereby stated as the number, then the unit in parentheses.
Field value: 38 (%)
